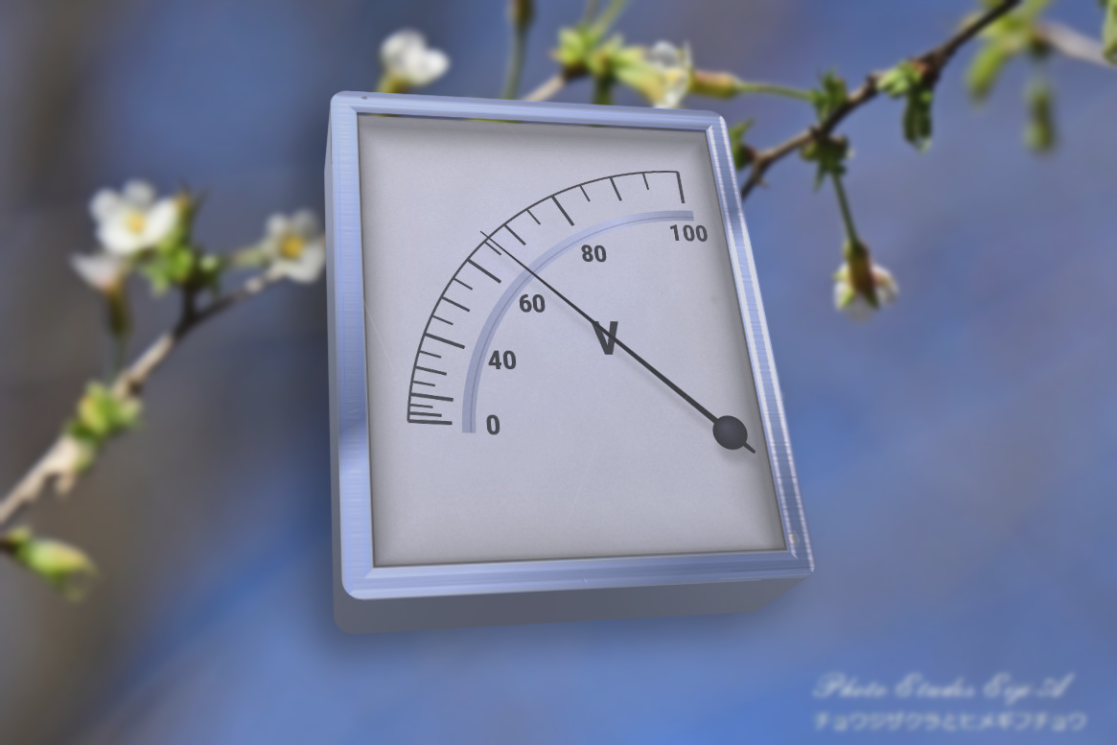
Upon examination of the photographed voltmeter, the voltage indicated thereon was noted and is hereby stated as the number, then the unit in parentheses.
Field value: 65 (V)
